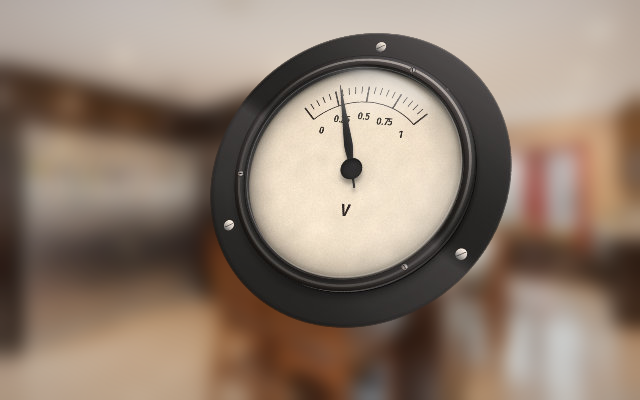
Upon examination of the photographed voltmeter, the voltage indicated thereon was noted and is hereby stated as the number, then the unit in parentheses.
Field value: 0.3 (V)
